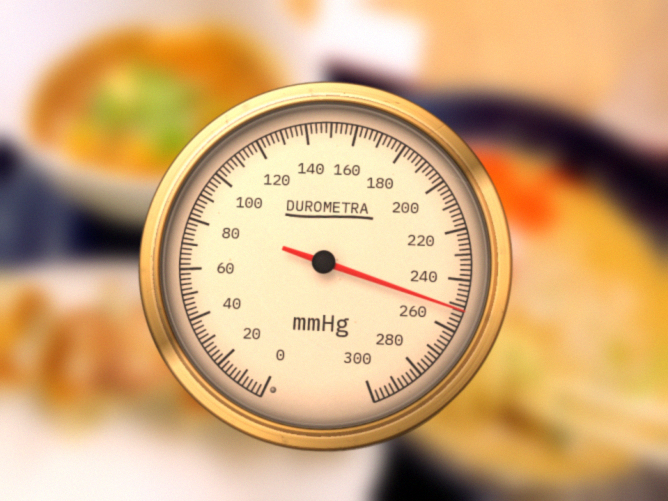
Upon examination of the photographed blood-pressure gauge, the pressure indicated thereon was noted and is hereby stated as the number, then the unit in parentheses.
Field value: 252 (mmHg)
